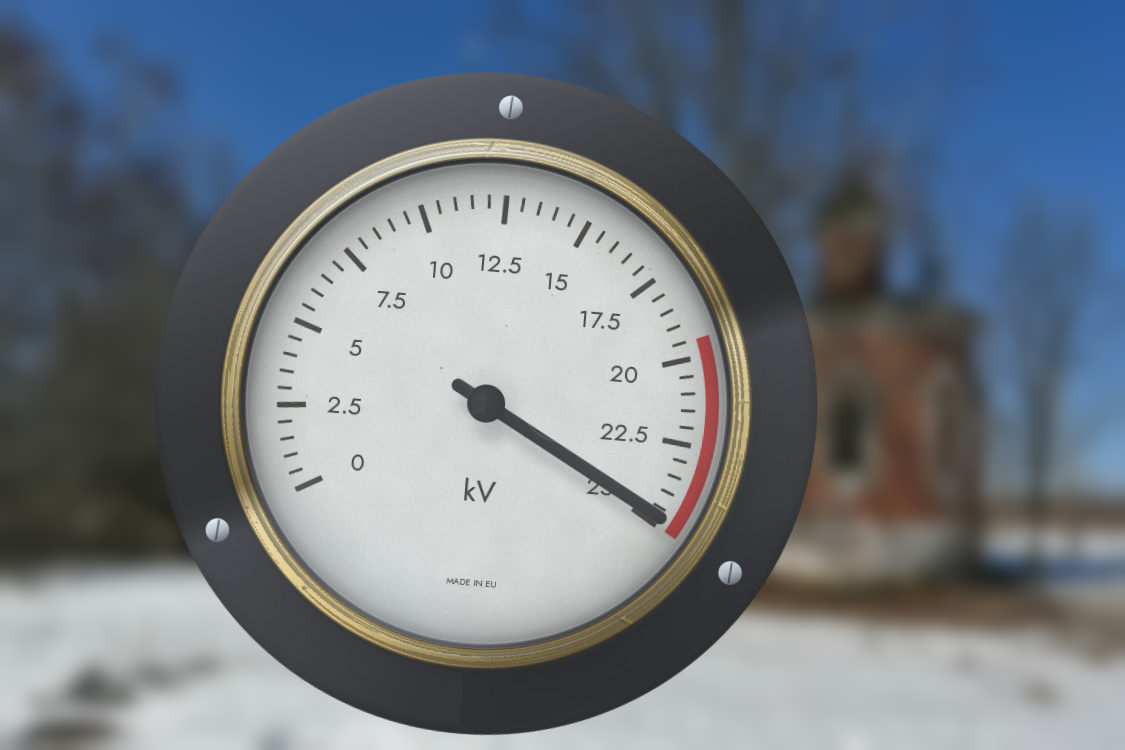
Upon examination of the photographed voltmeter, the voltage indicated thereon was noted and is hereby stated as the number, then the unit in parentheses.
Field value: 24.75 (kV)
